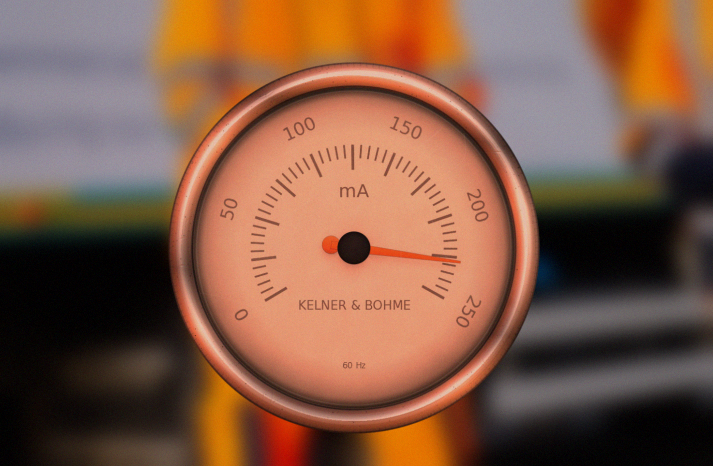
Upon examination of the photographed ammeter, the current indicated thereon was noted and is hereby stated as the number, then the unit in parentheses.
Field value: 227.5 (mA)
